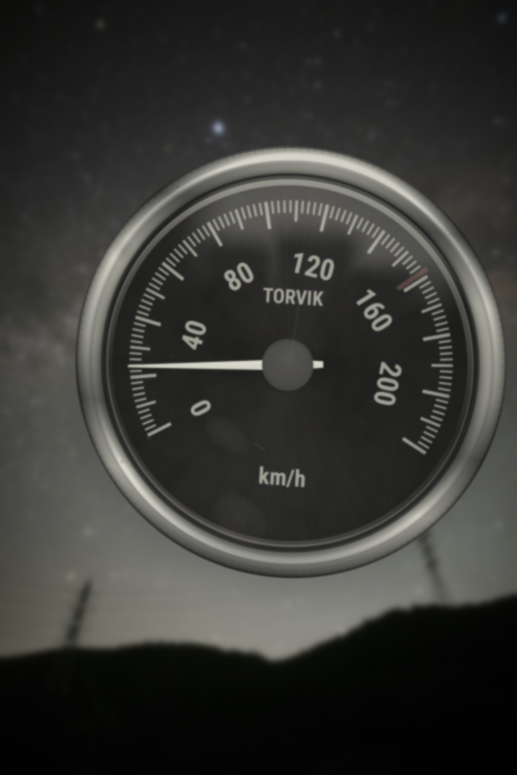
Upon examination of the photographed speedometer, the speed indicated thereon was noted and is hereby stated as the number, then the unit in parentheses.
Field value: 24 (km/h)
